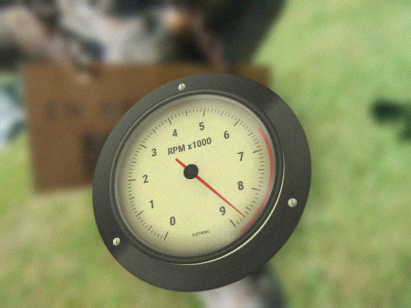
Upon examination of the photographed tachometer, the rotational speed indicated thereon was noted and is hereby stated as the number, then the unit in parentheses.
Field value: 8700 (rpm)
